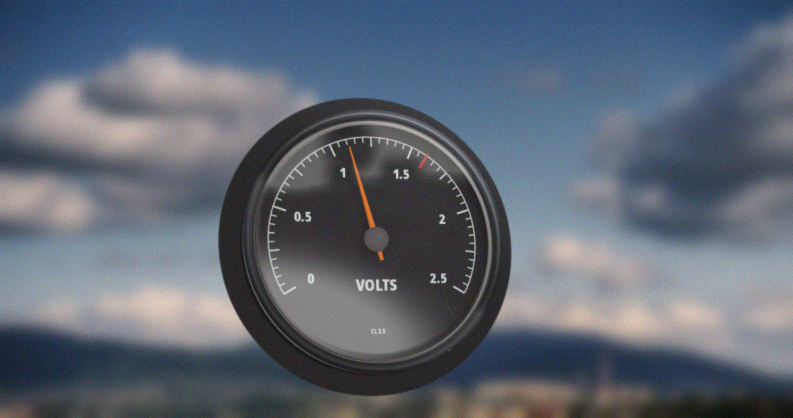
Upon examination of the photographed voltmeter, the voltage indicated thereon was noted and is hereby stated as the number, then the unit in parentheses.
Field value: 1.1 (V)
